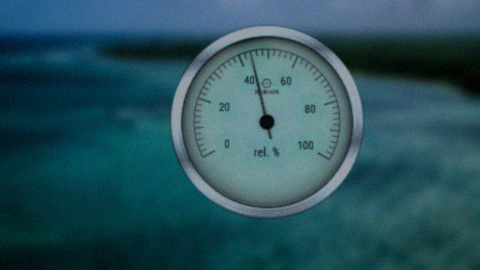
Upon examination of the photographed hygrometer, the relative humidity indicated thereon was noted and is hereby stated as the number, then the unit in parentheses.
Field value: 44 (%)
